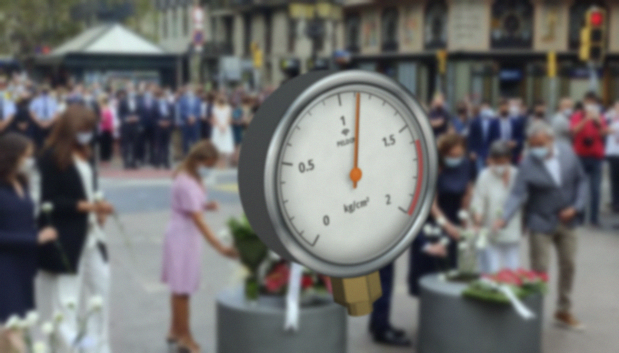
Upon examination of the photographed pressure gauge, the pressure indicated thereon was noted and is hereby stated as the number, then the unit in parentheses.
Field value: 1.1 (kg/cm²)
